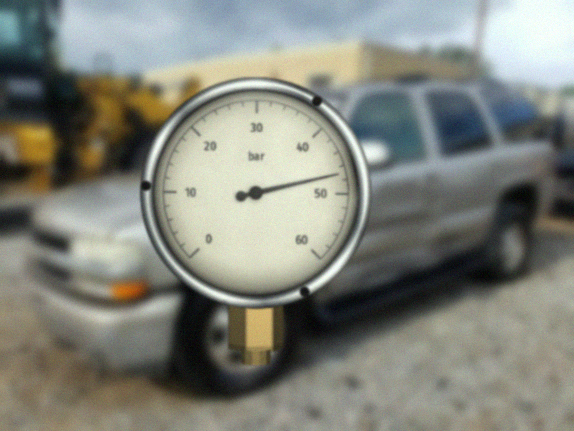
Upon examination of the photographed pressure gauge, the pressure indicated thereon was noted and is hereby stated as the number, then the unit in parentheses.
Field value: 47 (bar)
